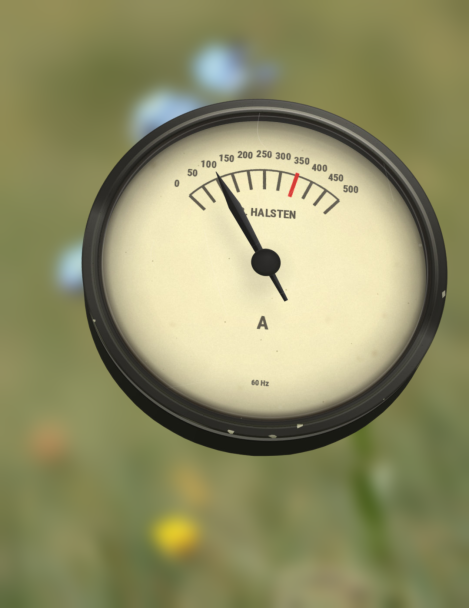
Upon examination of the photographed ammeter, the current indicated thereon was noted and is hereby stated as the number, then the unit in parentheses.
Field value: 100 (A)
